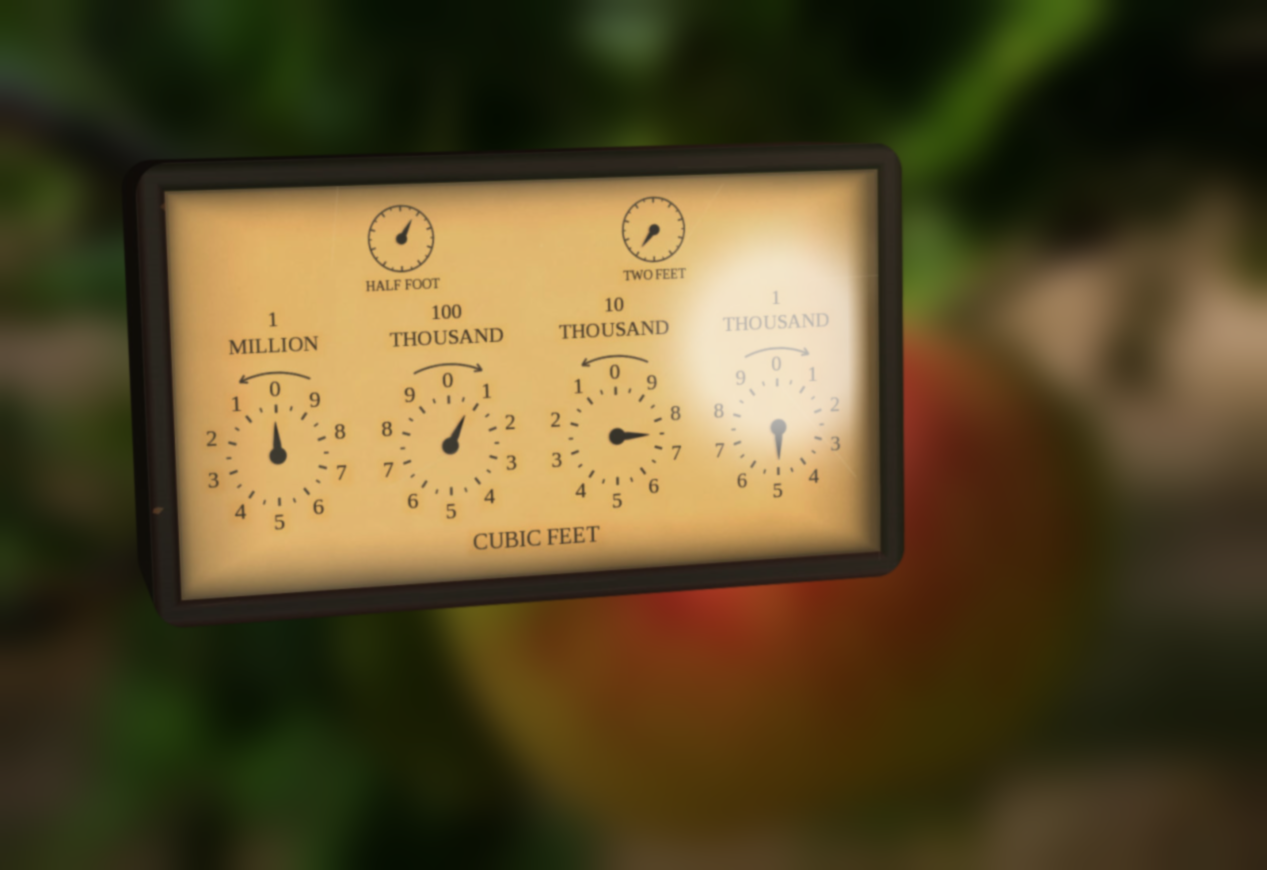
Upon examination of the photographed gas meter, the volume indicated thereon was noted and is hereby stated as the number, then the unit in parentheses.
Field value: 7500 (ft³)
